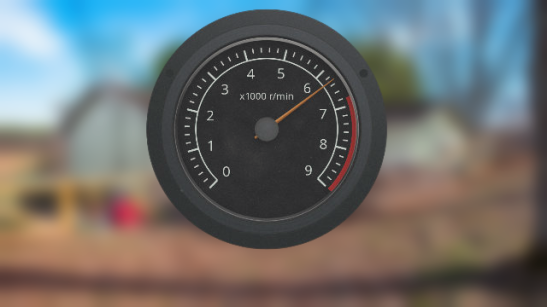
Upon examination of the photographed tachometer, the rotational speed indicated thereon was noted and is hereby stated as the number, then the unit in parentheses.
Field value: 6300 (rpm)
